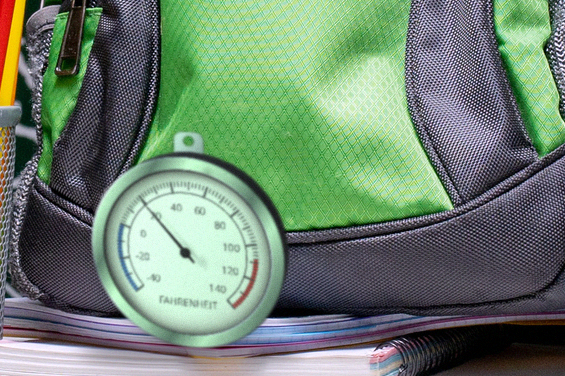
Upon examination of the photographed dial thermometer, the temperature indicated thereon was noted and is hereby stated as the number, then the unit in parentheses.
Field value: 20 (°F)
